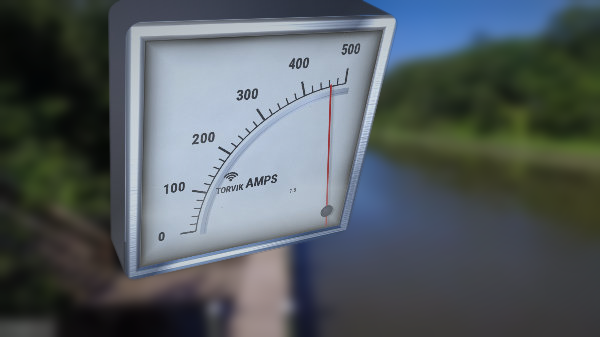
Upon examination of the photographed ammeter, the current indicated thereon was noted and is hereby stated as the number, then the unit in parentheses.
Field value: 460 (A)
